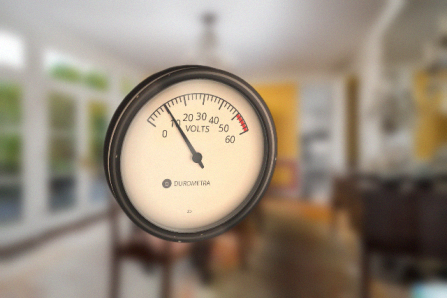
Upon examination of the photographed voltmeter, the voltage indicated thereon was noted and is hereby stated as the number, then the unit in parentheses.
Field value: 10 (V)
